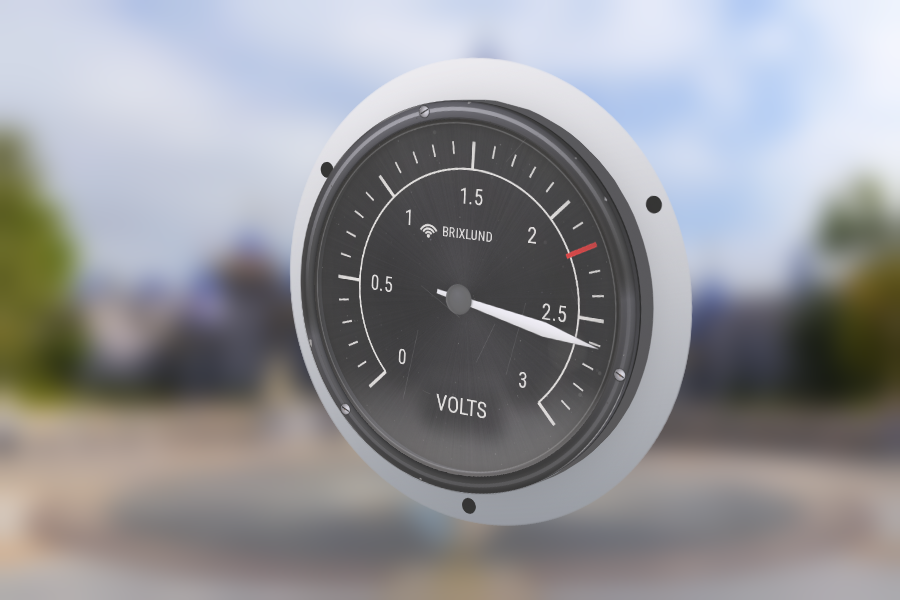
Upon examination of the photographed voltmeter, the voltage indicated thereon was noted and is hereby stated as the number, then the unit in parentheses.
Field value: 2.6 (V)
